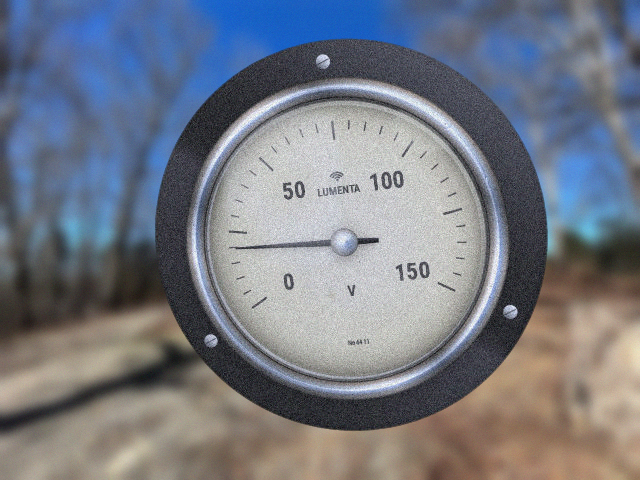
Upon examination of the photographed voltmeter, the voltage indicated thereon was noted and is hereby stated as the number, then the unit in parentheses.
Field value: 20 (V)
